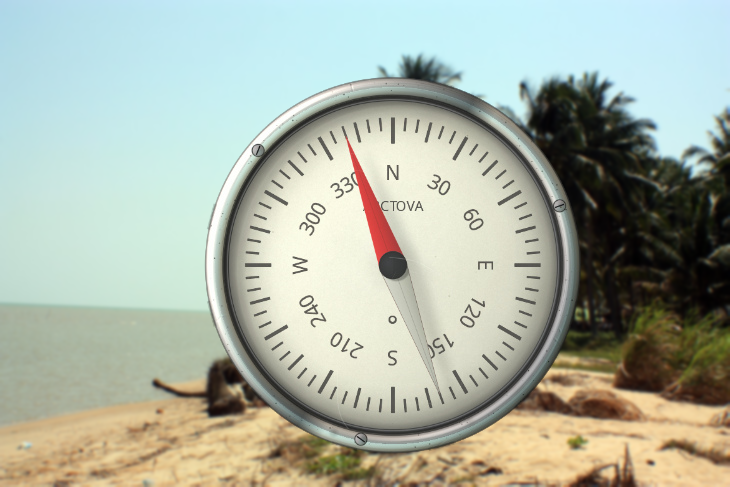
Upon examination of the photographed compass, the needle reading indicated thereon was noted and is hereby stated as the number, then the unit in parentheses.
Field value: 340 (°)
